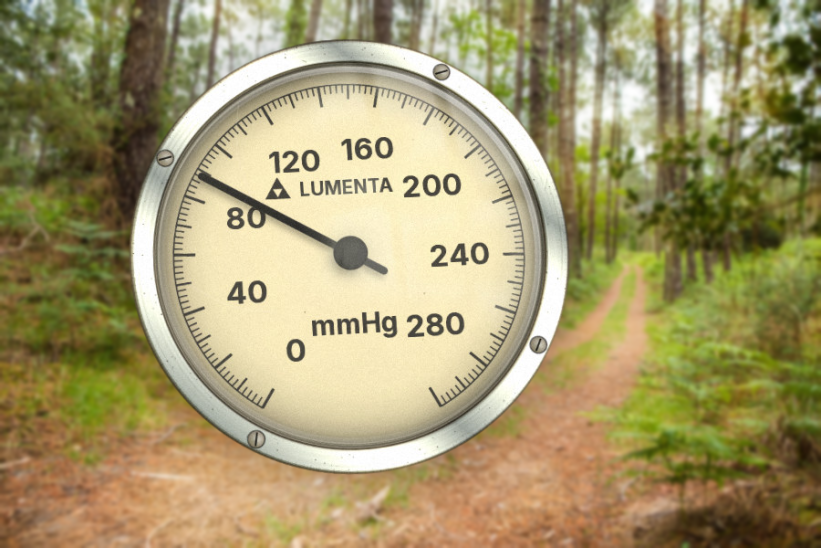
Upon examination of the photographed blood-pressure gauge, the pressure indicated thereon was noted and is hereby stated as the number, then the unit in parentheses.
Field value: 88 (mmHg)
